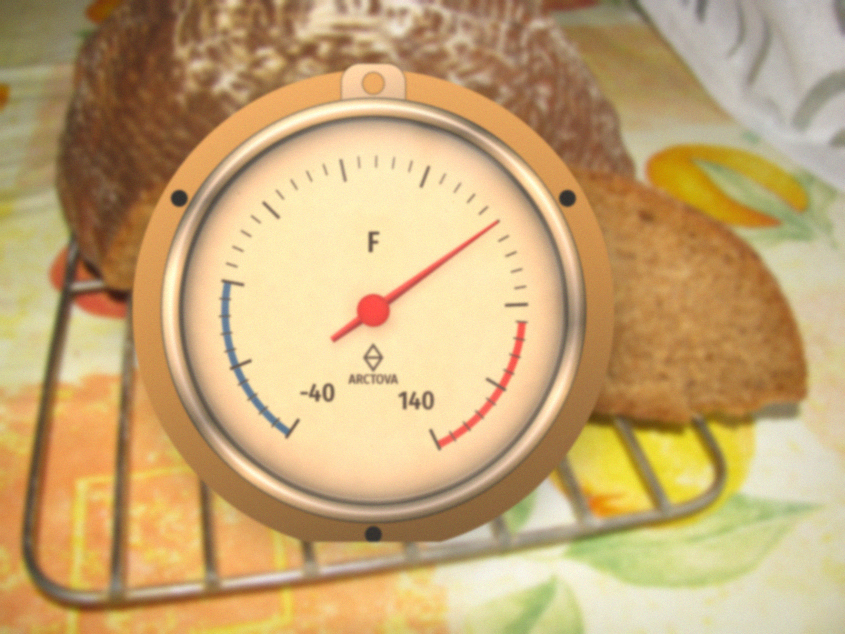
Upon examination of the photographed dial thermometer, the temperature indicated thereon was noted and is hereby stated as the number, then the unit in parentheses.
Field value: 80 (°F)
